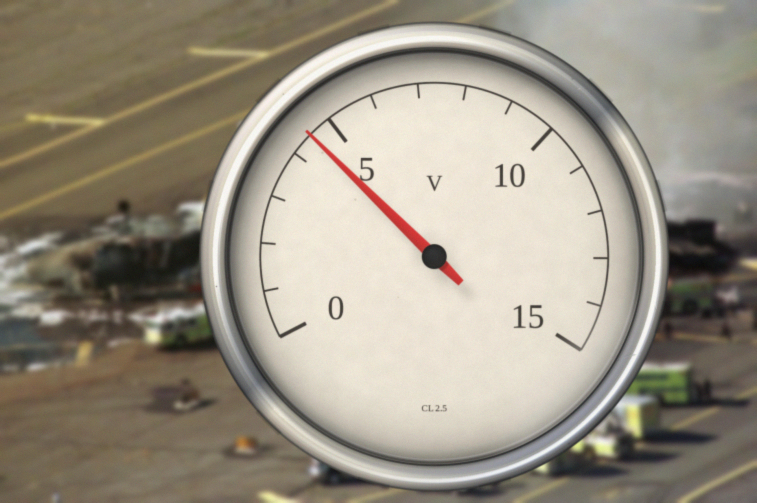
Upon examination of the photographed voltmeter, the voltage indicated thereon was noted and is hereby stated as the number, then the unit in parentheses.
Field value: 4.5 (V)
